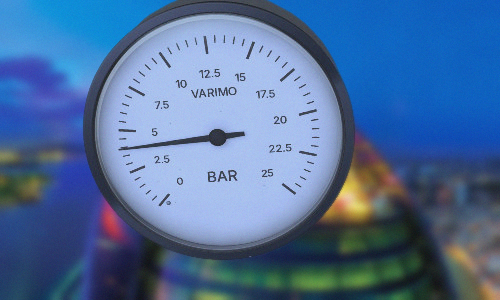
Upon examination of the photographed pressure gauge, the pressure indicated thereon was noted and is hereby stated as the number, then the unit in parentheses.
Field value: 4 (bar)
